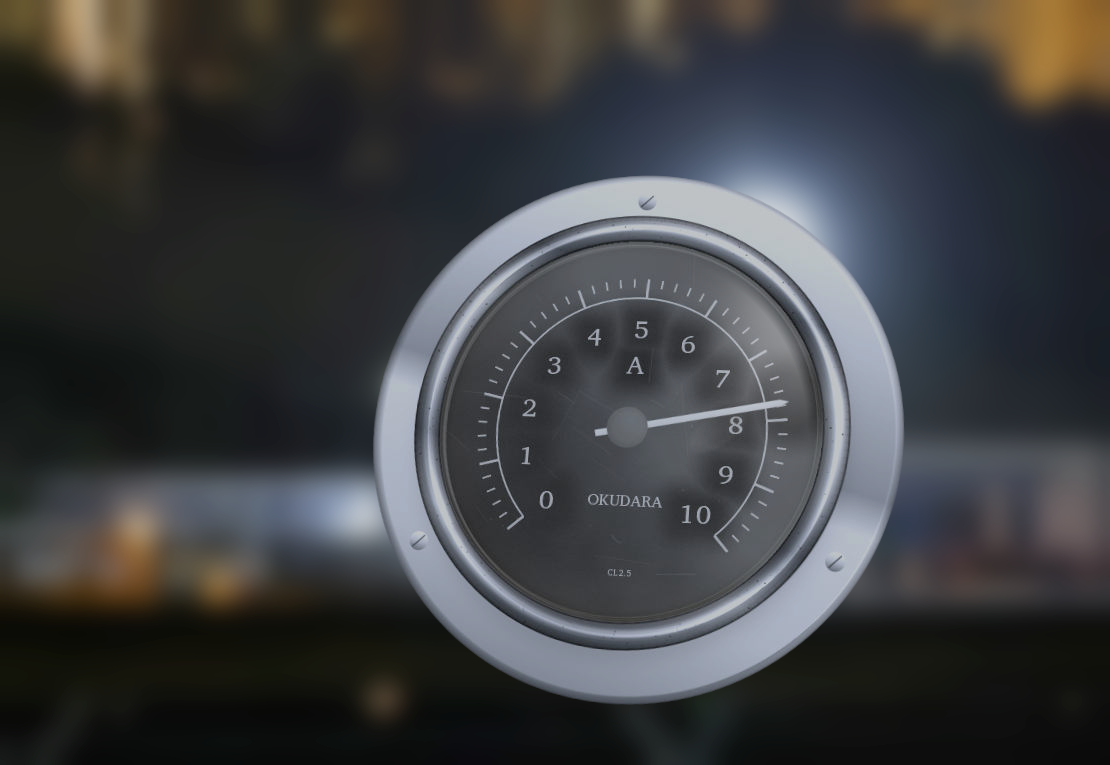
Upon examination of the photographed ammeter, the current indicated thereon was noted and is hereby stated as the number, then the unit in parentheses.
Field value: 7.8 (A)
